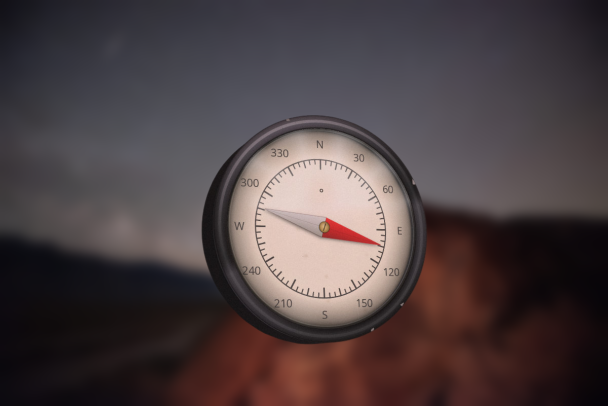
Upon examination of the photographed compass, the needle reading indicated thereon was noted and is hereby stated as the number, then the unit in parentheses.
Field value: 105 (°)
